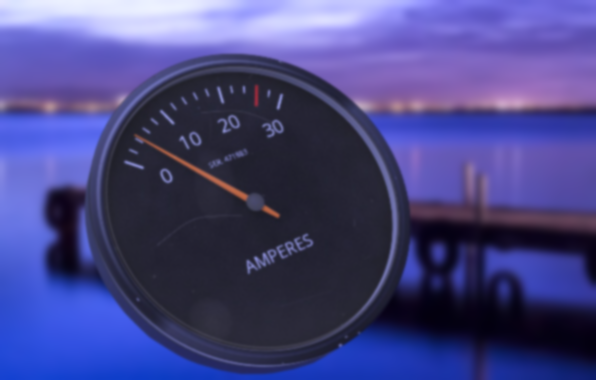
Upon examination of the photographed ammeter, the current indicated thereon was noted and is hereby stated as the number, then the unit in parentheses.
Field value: 4 (A)
